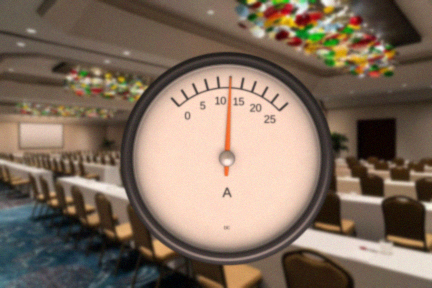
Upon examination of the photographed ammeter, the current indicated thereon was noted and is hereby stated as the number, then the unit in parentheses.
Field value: 12.5 (A)
